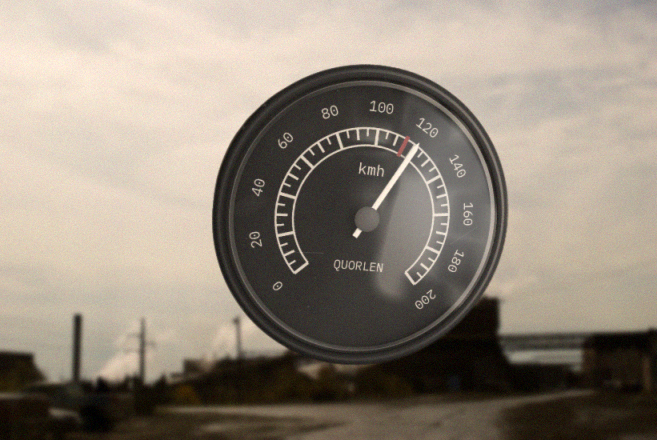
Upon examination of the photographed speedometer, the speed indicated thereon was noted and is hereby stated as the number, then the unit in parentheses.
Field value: 120 (km/h)
